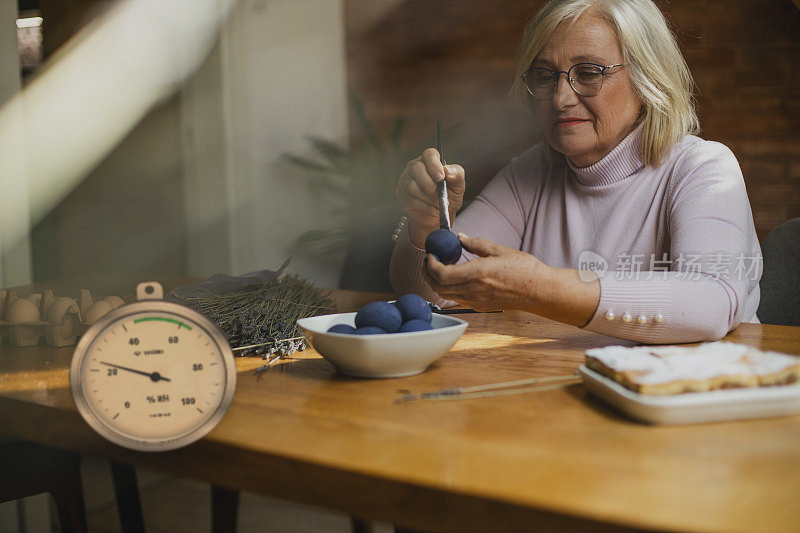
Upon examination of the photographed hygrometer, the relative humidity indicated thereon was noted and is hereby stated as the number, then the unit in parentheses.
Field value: 24 (%)
